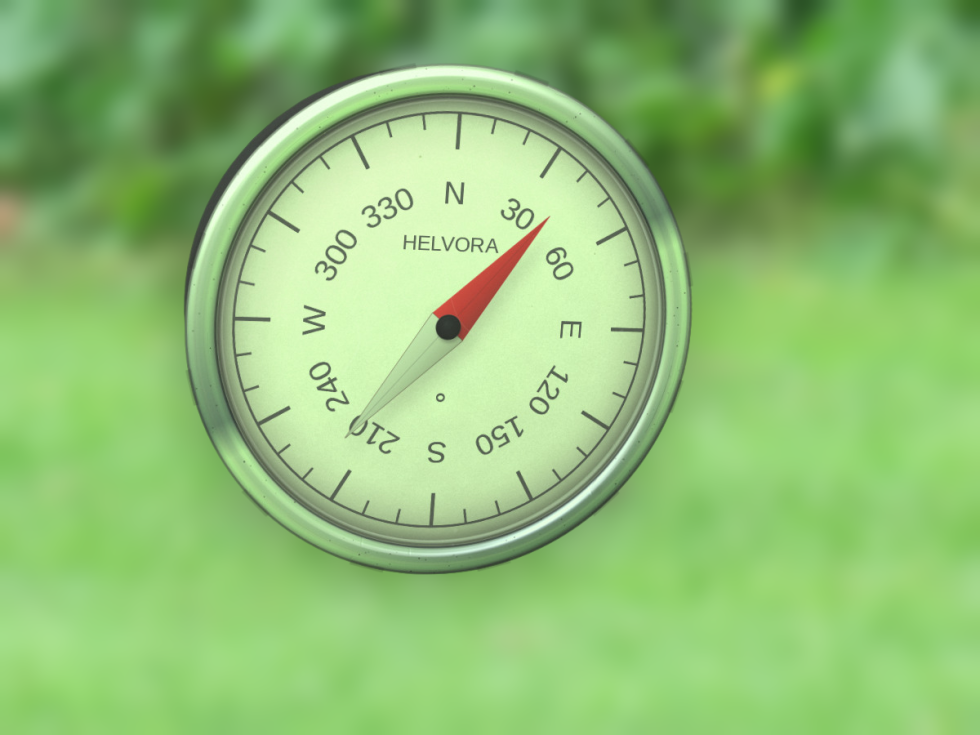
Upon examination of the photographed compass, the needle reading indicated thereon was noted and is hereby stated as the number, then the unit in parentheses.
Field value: 40 (°)
